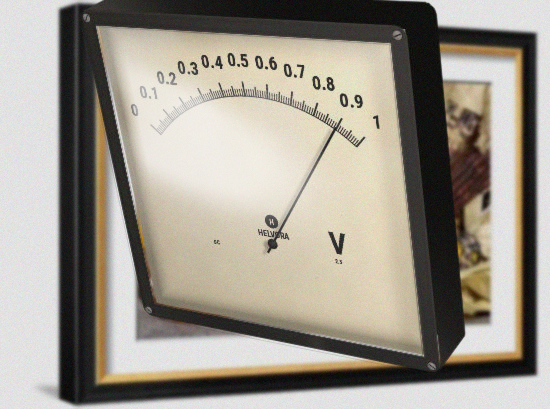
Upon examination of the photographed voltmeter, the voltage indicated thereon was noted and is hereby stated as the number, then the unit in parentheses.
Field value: 0.9 (V)
